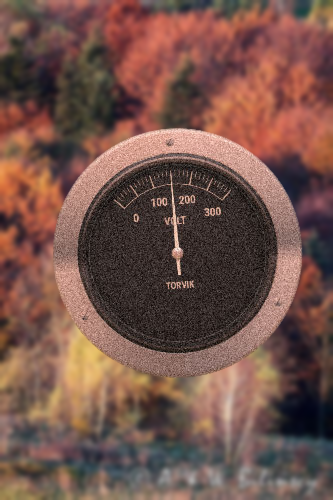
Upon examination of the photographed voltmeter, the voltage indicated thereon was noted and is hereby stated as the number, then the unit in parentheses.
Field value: 150 (V)
